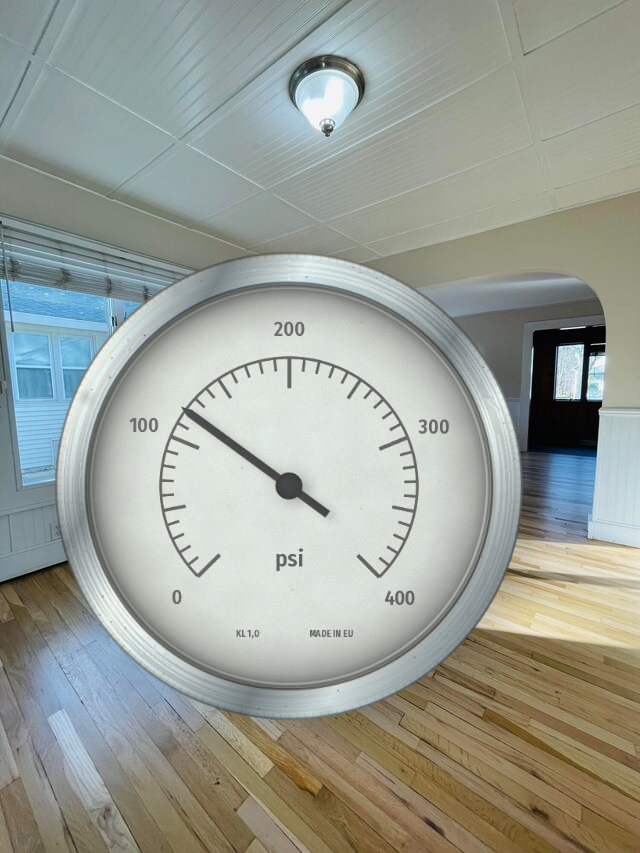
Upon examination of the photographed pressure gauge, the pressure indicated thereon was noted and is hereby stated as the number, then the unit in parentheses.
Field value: 120 (psi)
